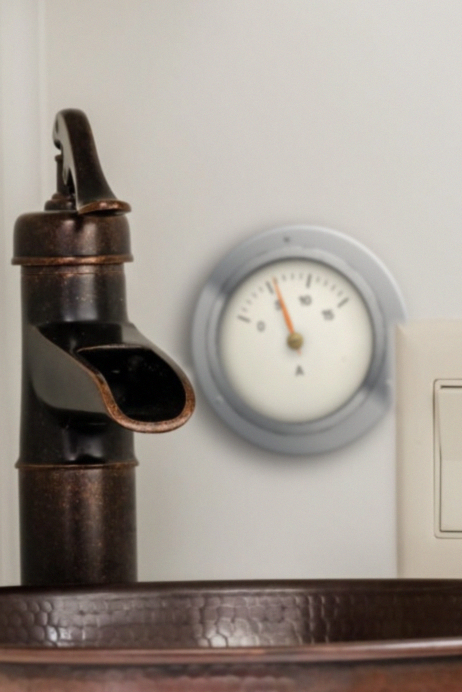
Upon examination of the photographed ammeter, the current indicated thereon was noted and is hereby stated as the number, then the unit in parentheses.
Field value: 6 (A)
